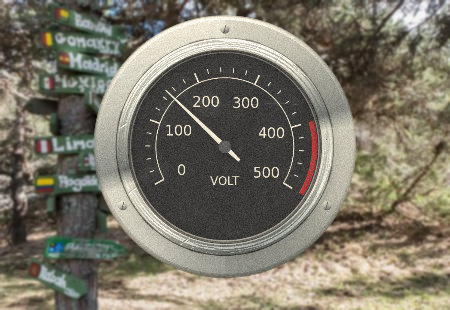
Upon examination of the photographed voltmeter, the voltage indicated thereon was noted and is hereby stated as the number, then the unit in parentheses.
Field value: 150 (V)
